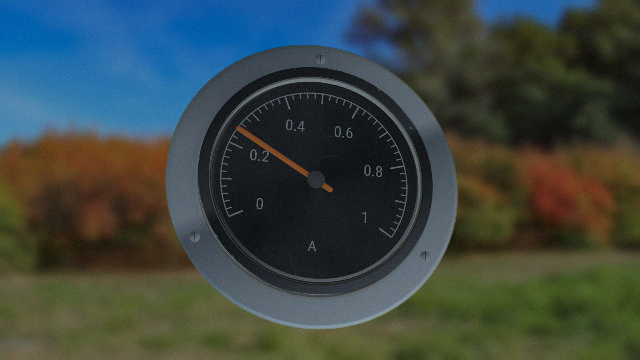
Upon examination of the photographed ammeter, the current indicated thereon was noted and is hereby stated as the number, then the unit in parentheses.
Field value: 0.24 (A)
